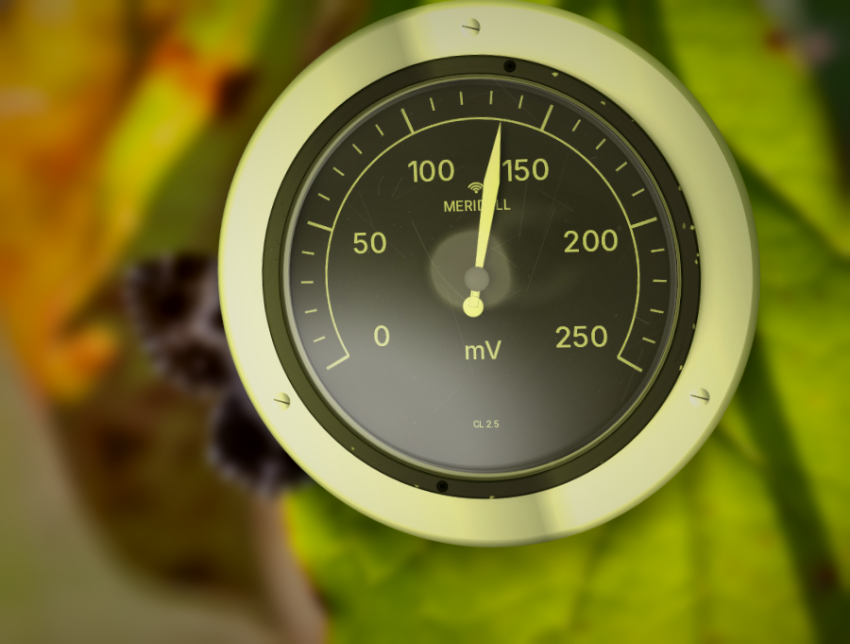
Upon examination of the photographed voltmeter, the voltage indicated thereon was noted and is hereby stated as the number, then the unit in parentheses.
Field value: 135 (mV)
